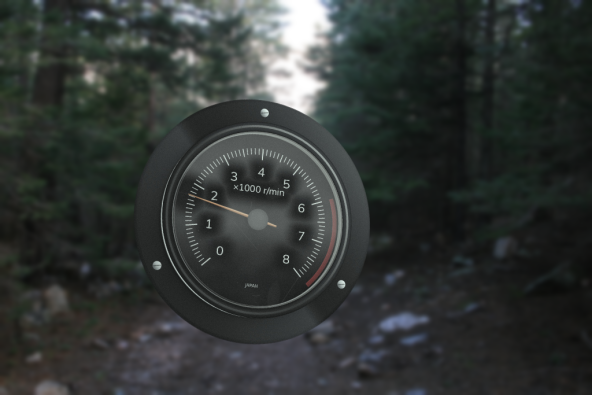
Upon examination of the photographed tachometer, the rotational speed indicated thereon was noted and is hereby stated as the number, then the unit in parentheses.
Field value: 1700 (rpm)
